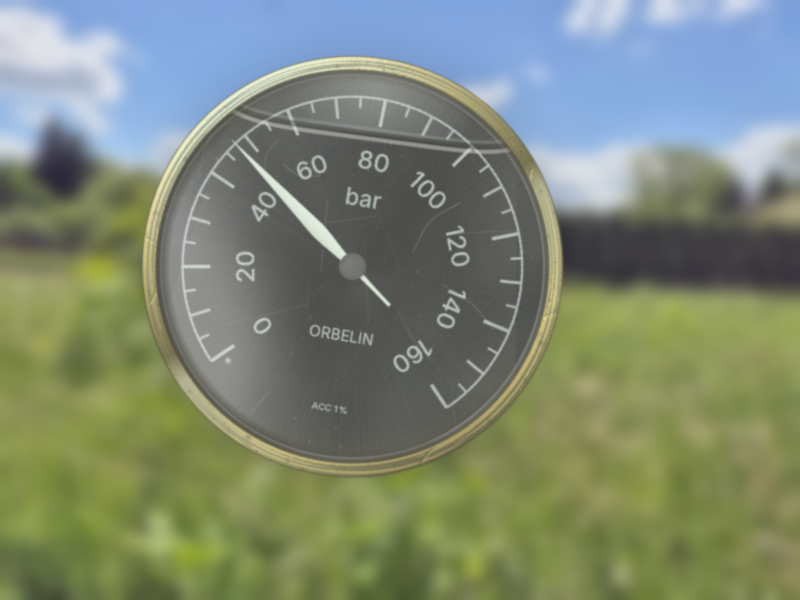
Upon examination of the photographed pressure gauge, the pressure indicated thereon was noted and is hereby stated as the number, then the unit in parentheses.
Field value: 47.5 (bar)
